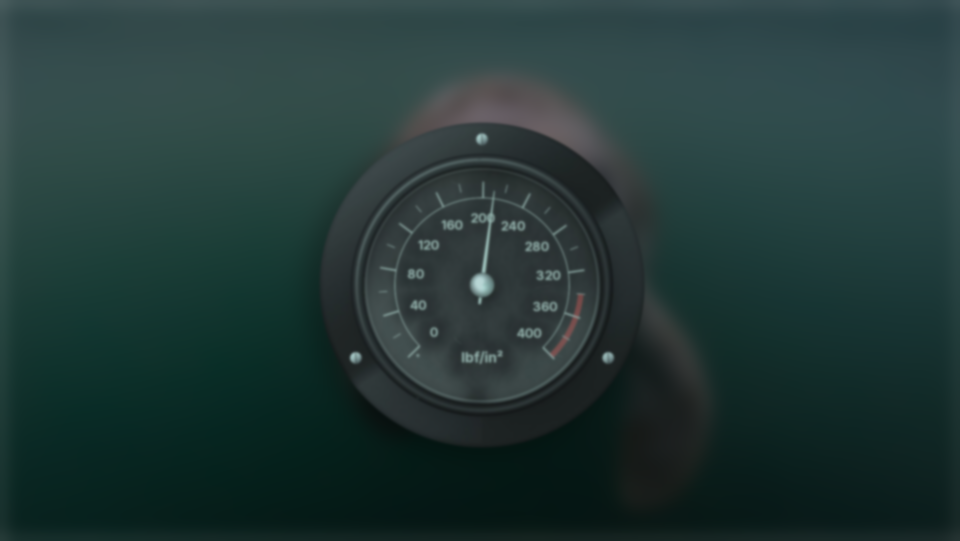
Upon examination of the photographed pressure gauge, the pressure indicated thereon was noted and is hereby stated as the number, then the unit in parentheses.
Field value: 210 (psi)
